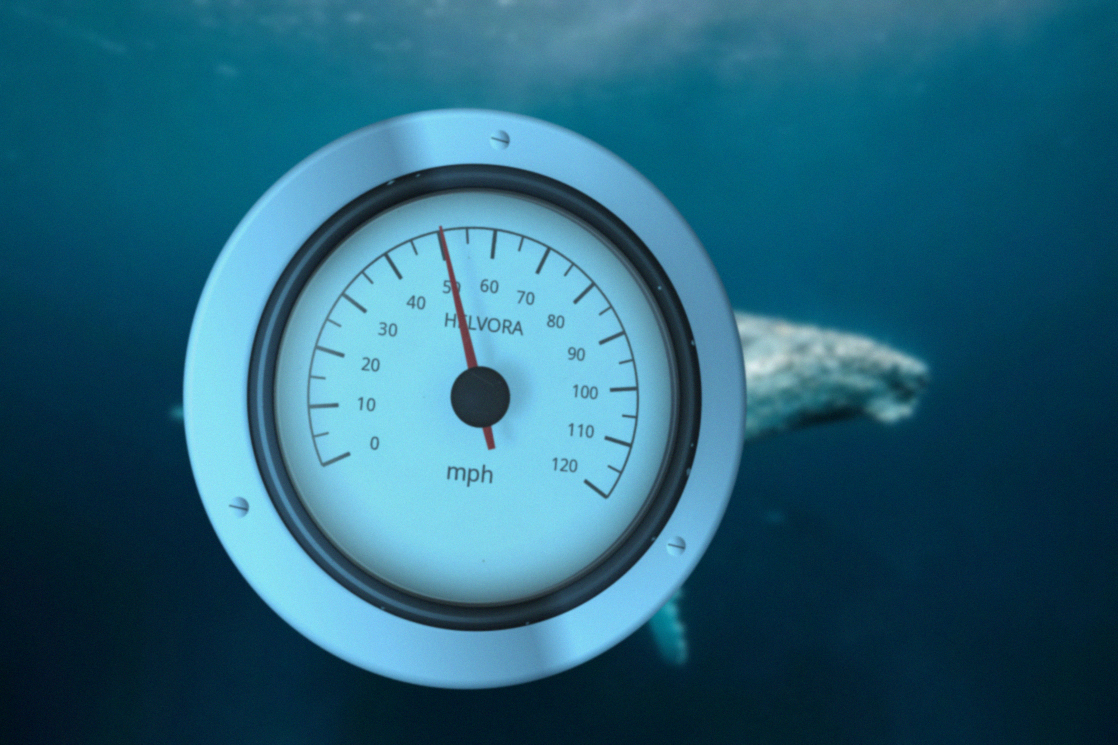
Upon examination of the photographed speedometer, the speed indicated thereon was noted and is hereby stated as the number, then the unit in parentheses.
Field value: 50 (mph)
